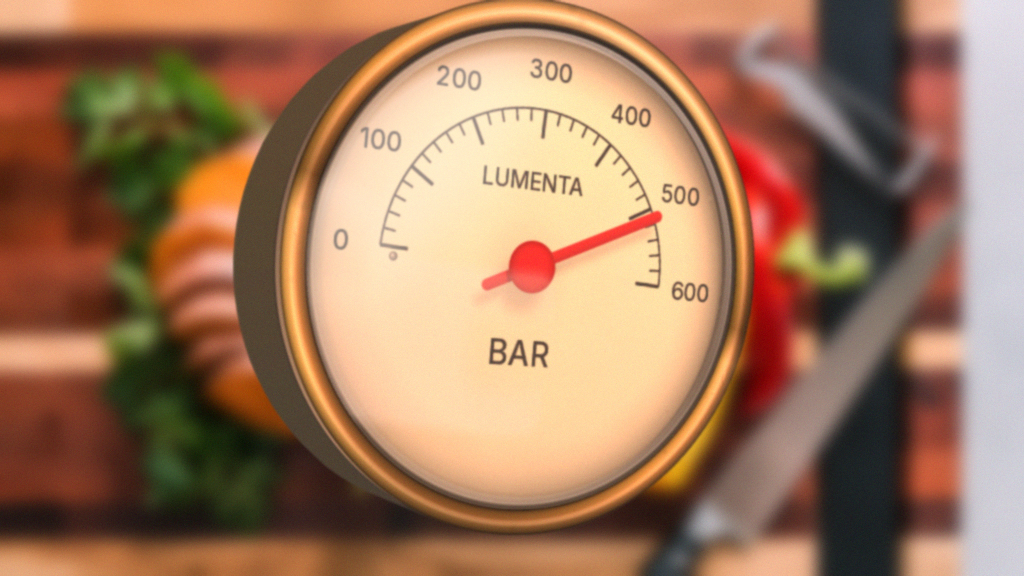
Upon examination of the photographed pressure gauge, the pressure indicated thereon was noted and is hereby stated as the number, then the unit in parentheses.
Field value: 510 (bar)
